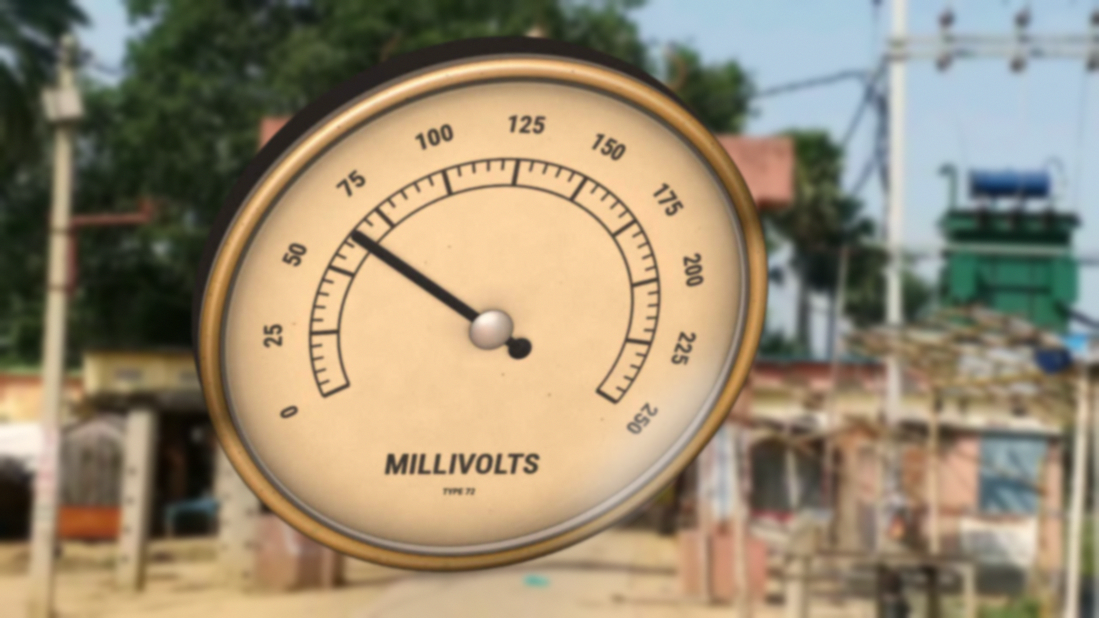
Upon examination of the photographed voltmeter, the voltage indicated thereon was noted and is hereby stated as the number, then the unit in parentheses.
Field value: 65 (mV)
